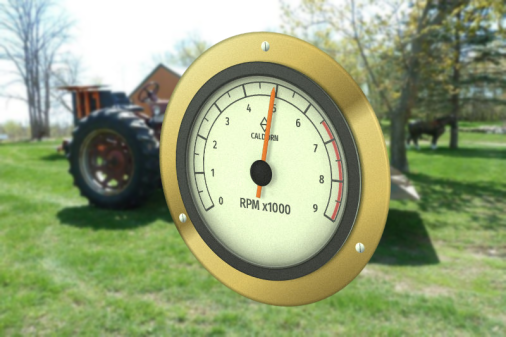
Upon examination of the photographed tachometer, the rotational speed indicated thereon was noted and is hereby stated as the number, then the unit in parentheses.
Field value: 5000 (rpm)
